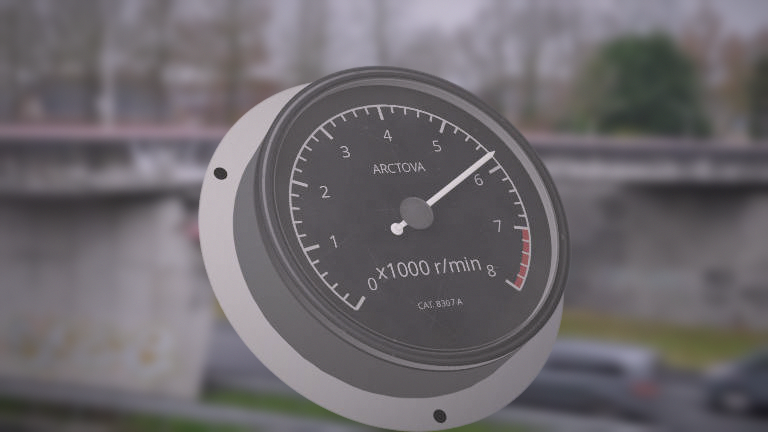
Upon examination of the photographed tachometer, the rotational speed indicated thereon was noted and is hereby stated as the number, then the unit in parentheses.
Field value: 5800 (rpm)
